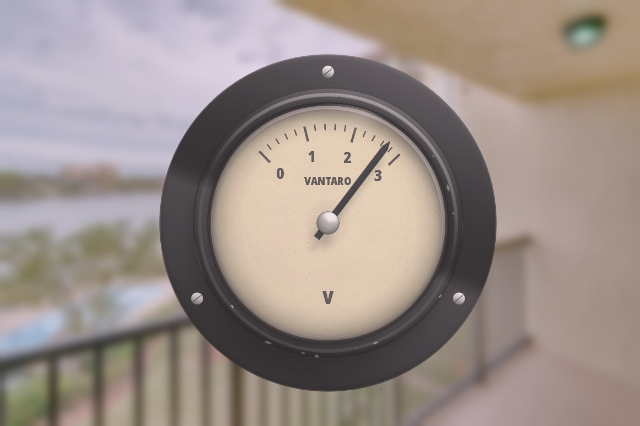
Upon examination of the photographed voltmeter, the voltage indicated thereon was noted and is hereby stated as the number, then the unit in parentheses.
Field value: 2.7 (V)
